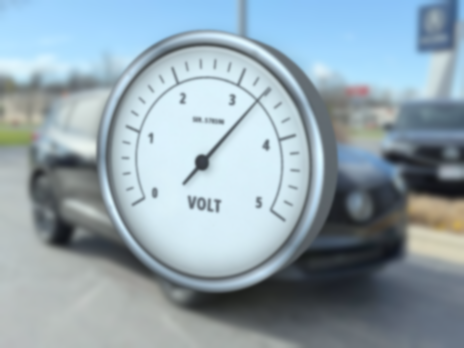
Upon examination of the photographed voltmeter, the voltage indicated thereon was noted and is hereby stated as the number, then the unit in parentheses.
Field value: 3.4 (V)
